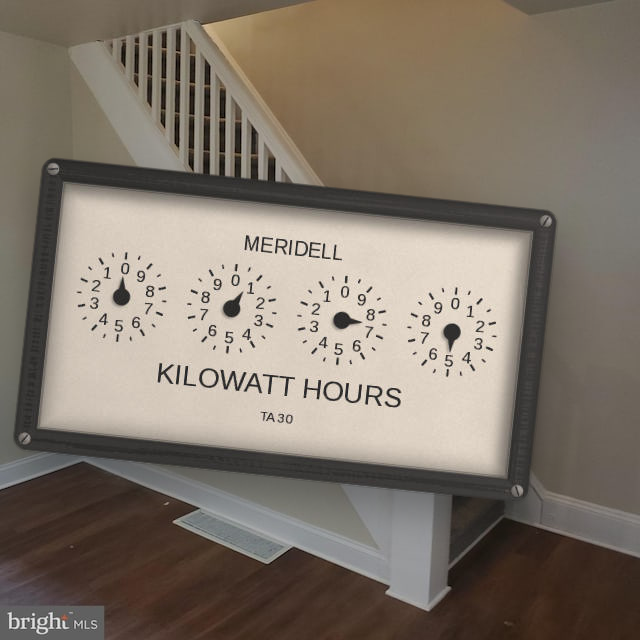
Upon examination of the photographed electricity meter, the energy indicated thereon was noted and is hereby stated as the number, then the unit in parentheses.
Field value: 75 (kWh)
